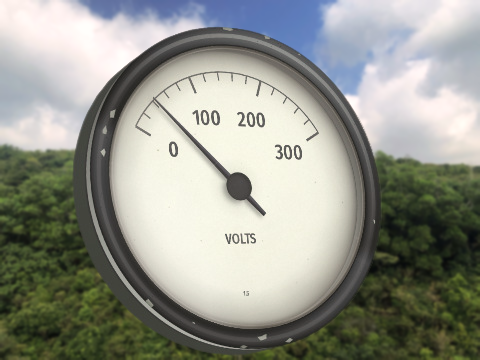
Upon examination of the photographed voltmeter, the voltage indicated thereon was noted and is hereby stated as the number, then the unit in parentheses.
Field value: 40 (V)
